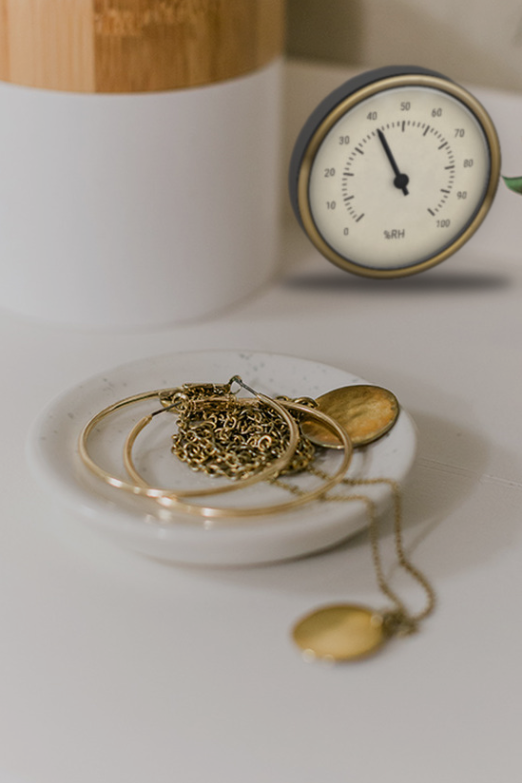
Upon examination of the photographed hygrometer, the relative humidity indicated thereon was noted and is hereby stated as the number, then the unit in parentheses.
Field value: 40 (%)
